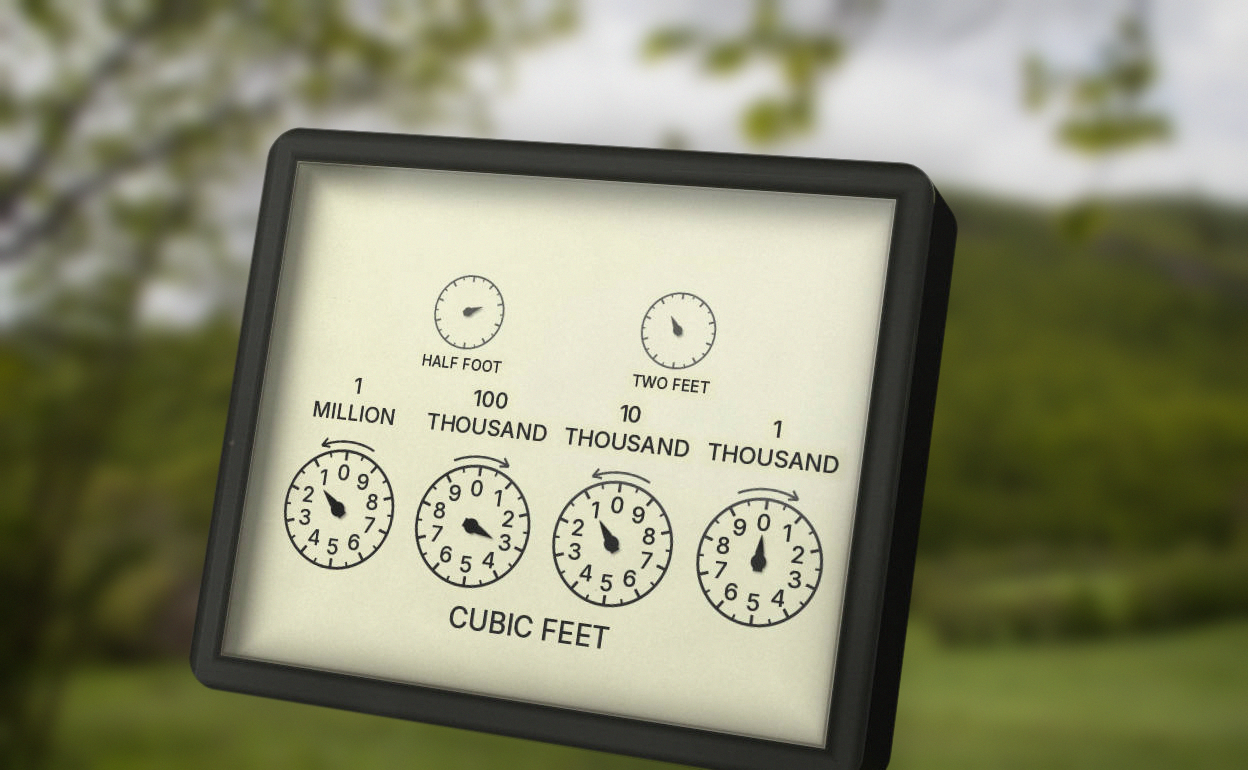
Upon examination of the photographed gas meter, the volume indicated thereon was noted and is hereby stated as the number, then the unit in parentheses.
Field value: 131000 (ft³)
